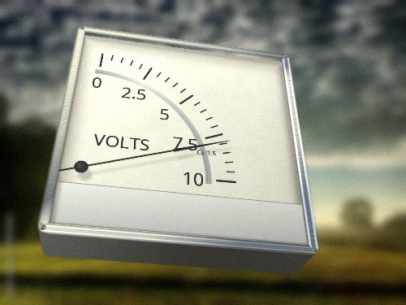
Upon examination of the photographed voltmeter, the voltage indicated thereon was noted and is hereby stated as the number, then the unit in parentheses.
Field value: 8 (V)
